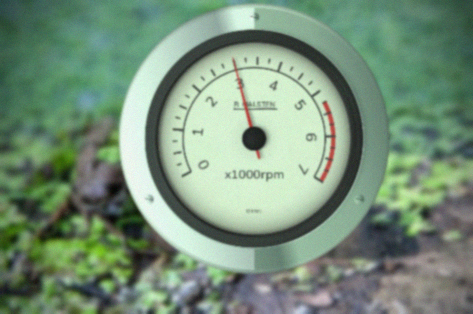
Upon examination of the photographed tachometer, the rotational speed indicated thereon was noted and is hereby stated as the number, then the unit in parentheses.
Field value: 3000 (rpm)
